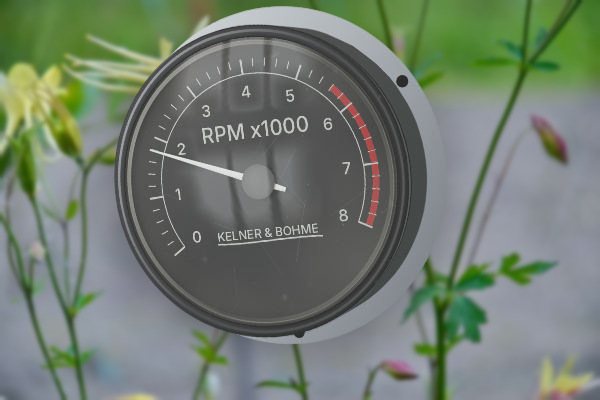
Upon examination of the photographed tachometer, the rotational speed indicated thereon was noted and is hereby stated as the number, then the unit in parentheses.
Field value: 1800 (rpm)
